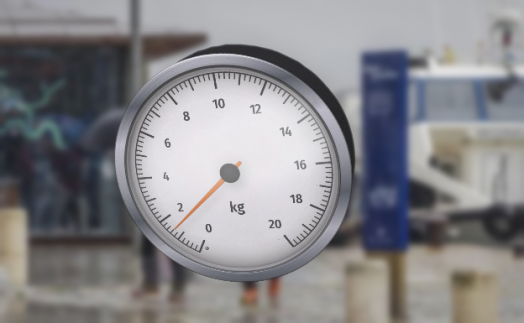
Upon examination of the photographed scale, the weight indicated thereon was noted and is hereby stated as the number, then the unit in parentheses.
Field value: 1.4 (kg)
